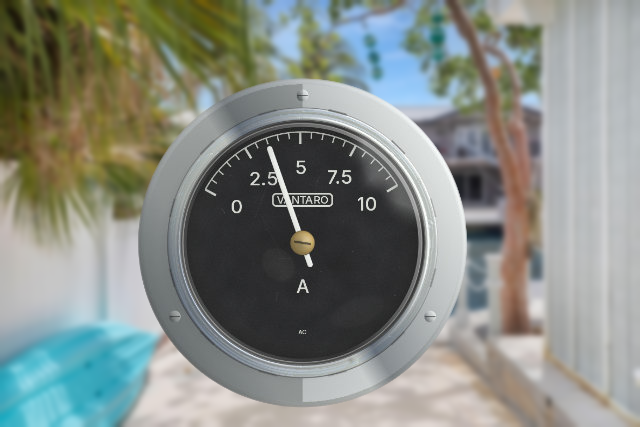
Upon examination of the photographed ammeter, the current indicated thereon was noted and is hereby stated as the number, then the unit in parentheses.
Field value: 3.5 (A)
